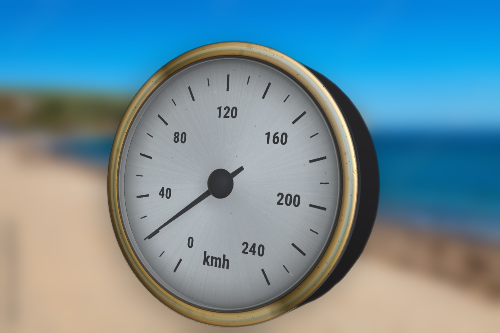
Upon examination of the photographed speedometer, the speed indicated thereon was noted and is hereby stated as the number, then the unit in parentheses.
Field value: 20 (km/h)
